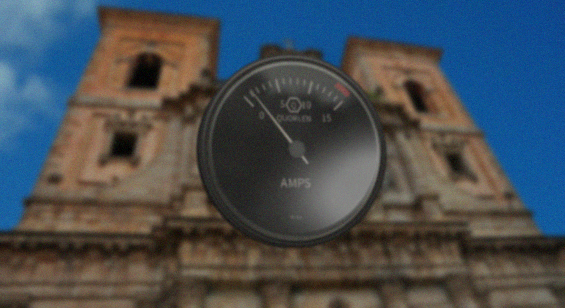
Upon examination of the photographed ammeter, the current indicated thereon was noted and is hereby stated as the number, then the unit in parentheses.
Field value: 1 (A)
